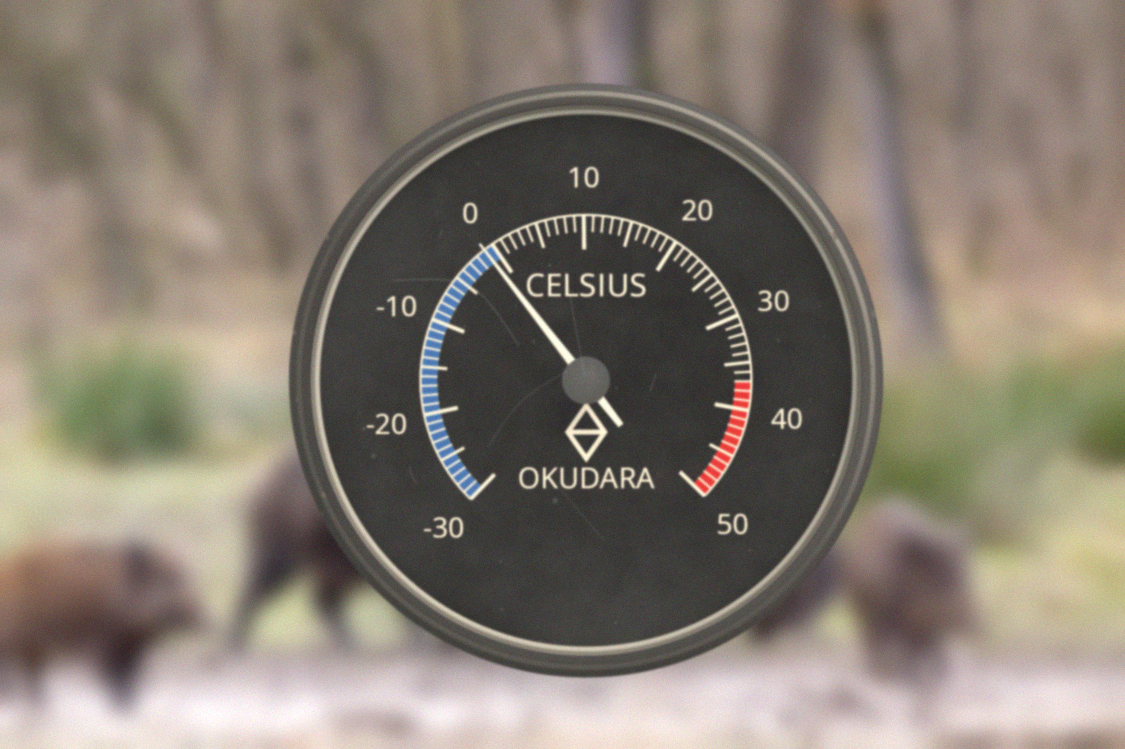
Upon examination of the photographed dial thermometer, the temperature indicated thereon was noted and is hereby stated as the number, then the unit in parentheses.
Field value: -1 (°C)
